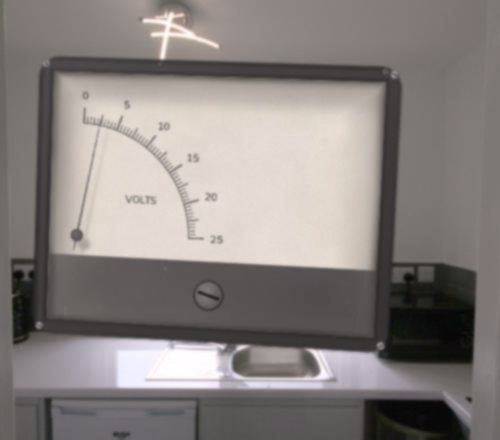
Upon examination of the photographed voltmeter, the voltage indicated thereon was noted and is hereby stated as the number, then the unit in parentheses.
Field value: 2.5 (V)
